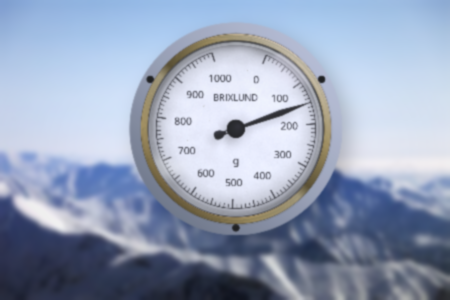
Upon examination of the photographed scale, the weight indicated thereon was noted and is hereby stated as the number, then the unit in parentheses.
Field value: 150 (g)
